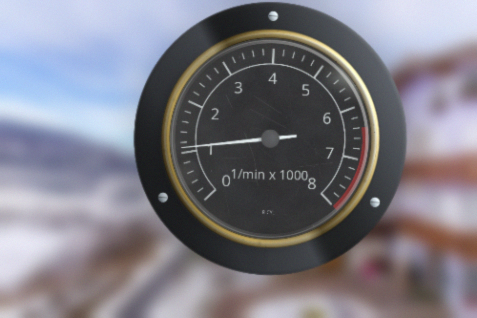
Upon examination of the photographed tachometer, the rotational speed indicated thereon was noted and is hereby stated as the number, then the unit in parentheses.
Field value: 1100 (rpm)
